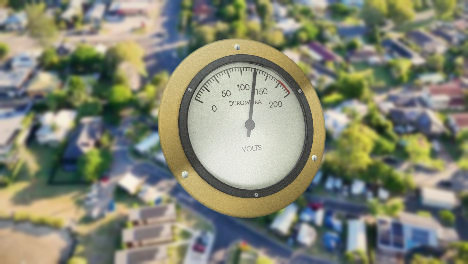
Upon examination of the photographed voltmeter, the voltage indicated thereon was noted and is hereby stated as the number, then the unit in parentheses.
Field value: 125 (V)
